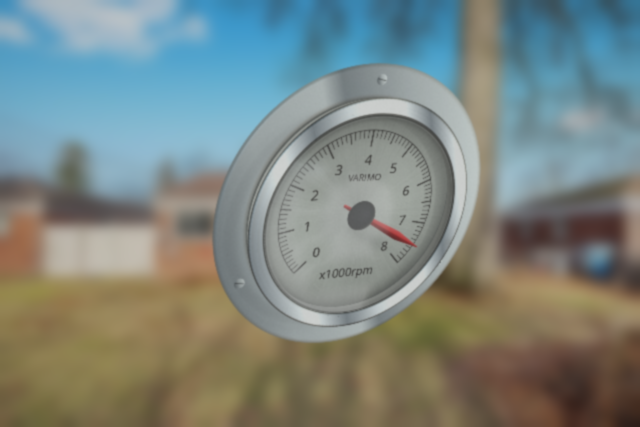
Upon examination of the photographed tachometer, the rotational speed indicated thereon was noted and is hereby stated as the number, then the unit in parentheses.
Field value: 7500 (rpm)
